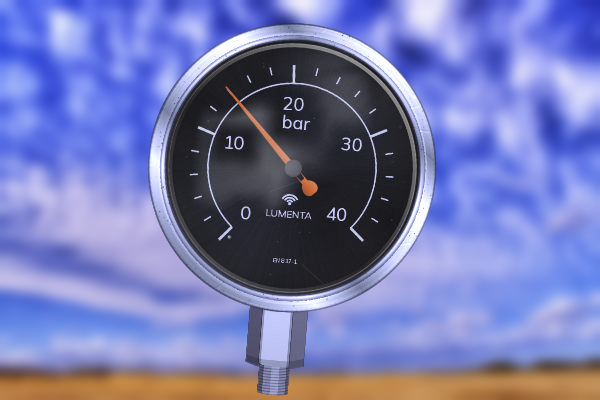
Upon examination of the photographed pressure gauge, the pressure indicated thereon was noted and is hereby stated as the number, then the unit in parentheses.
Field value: 14 (bar)
